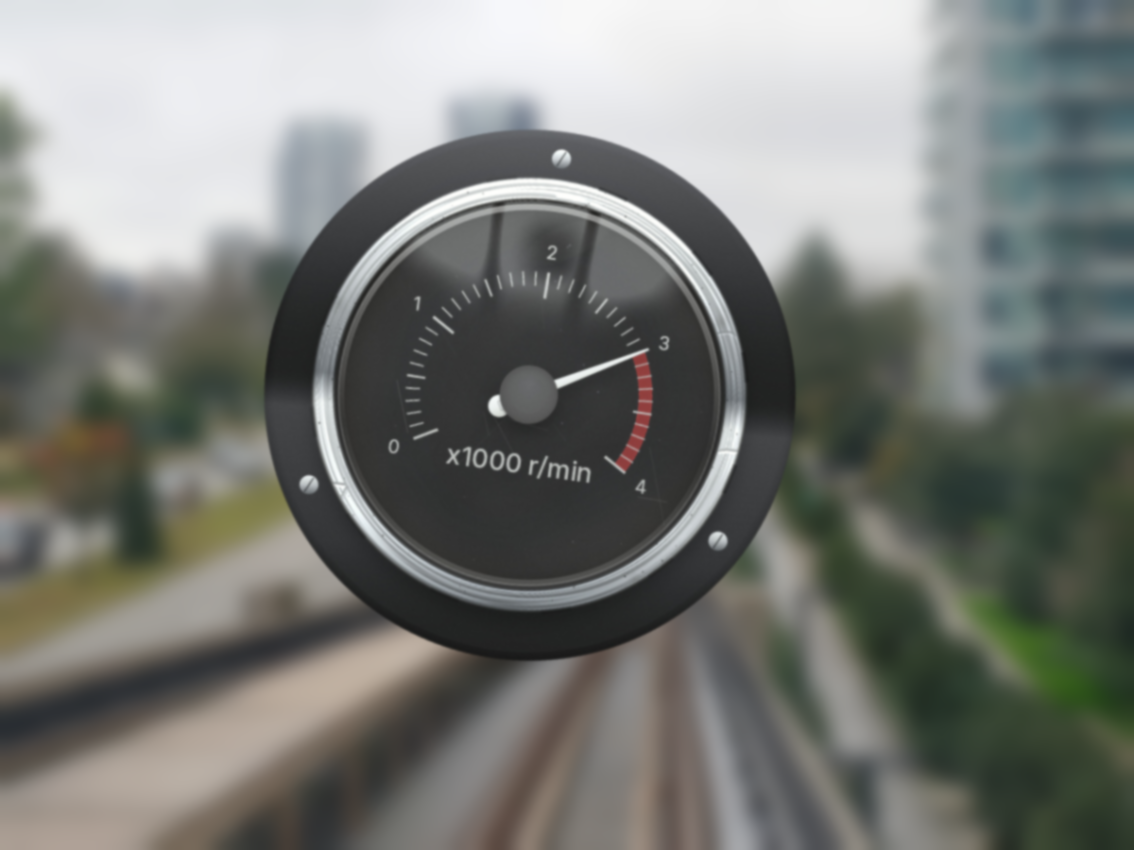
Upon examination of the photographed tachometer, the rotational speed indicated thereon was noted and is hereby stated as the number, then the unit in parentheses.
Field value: 3000 (rpm)
